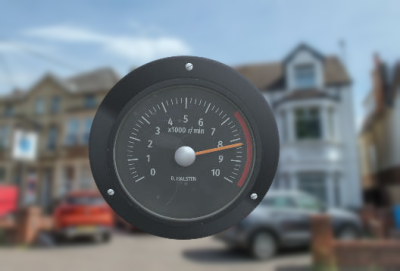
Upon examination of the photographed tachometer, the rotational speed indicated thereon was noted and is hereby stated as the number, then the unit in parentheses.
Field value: 8200 (rpm)
